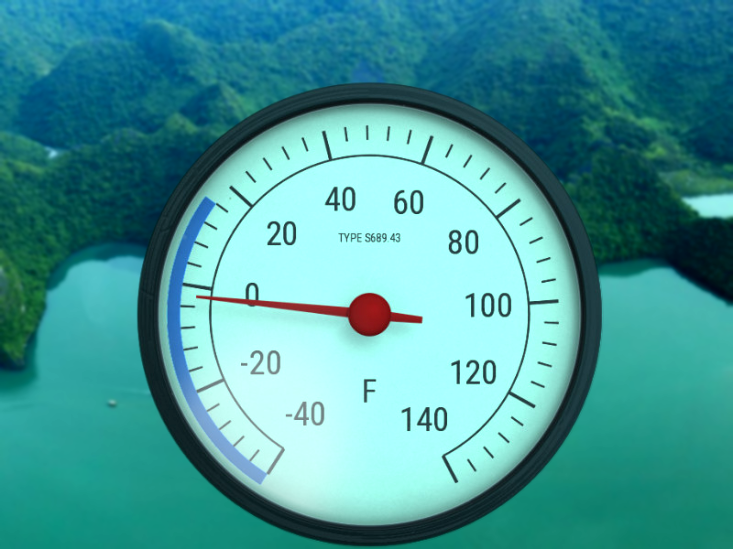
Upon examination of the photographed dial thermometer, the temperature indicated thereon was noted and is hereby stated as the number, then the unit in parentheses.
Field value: -2 (°F)
